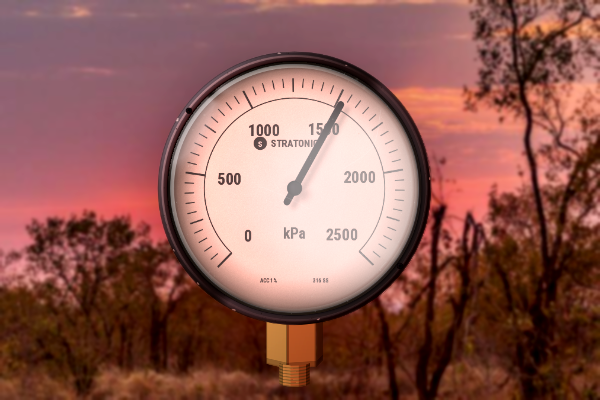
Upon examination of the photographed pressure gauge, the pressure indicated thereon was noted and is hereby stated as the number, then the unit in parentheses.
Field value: 1525 (kPa)
